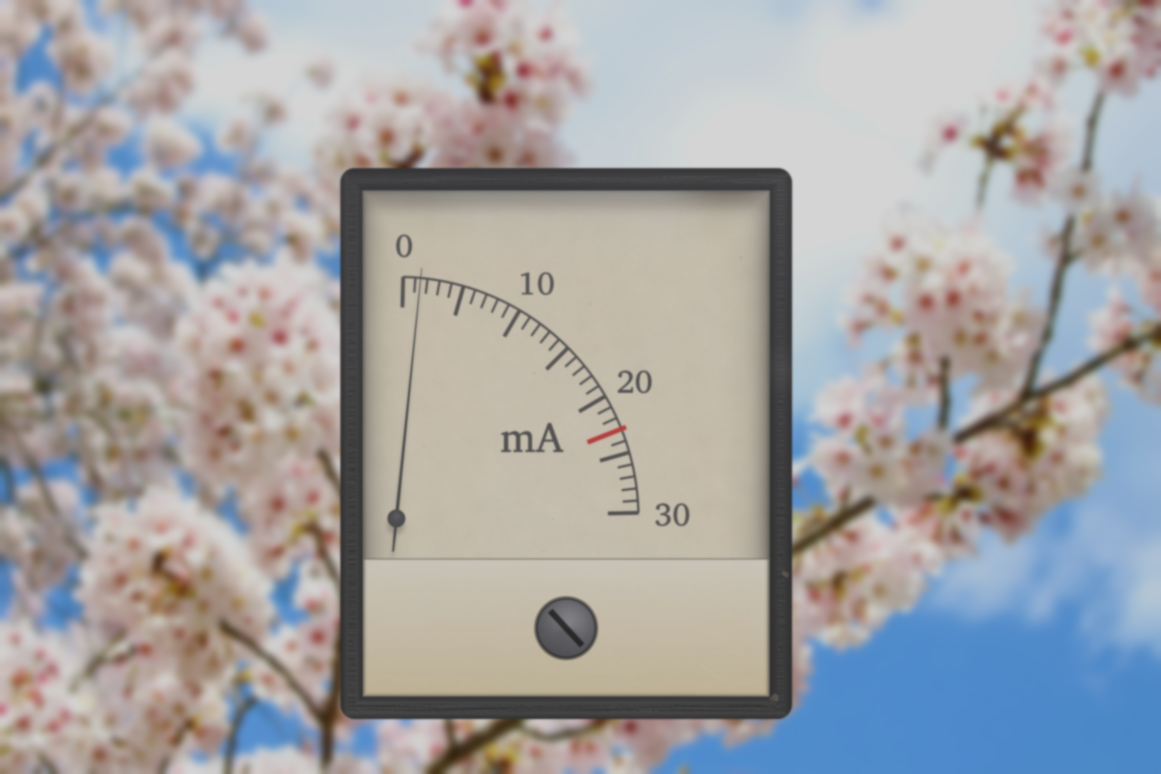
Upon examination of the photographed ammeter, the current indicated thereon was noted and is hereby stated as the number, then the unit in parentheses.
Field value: 1.5 (mA)
